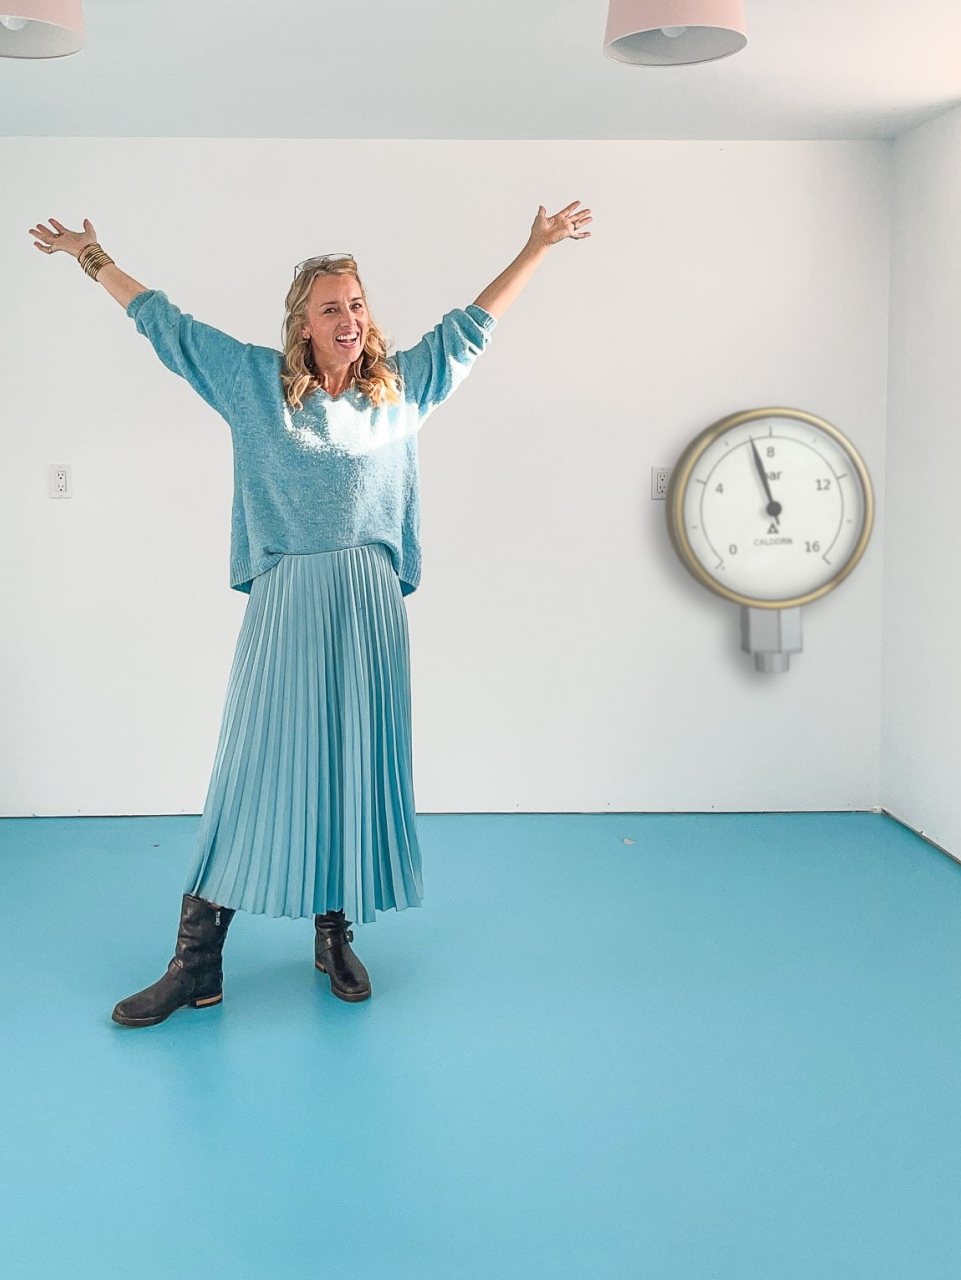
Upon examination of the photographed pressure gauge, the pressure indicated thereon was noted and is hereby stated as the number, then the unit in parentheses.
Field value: 7 (bar)
